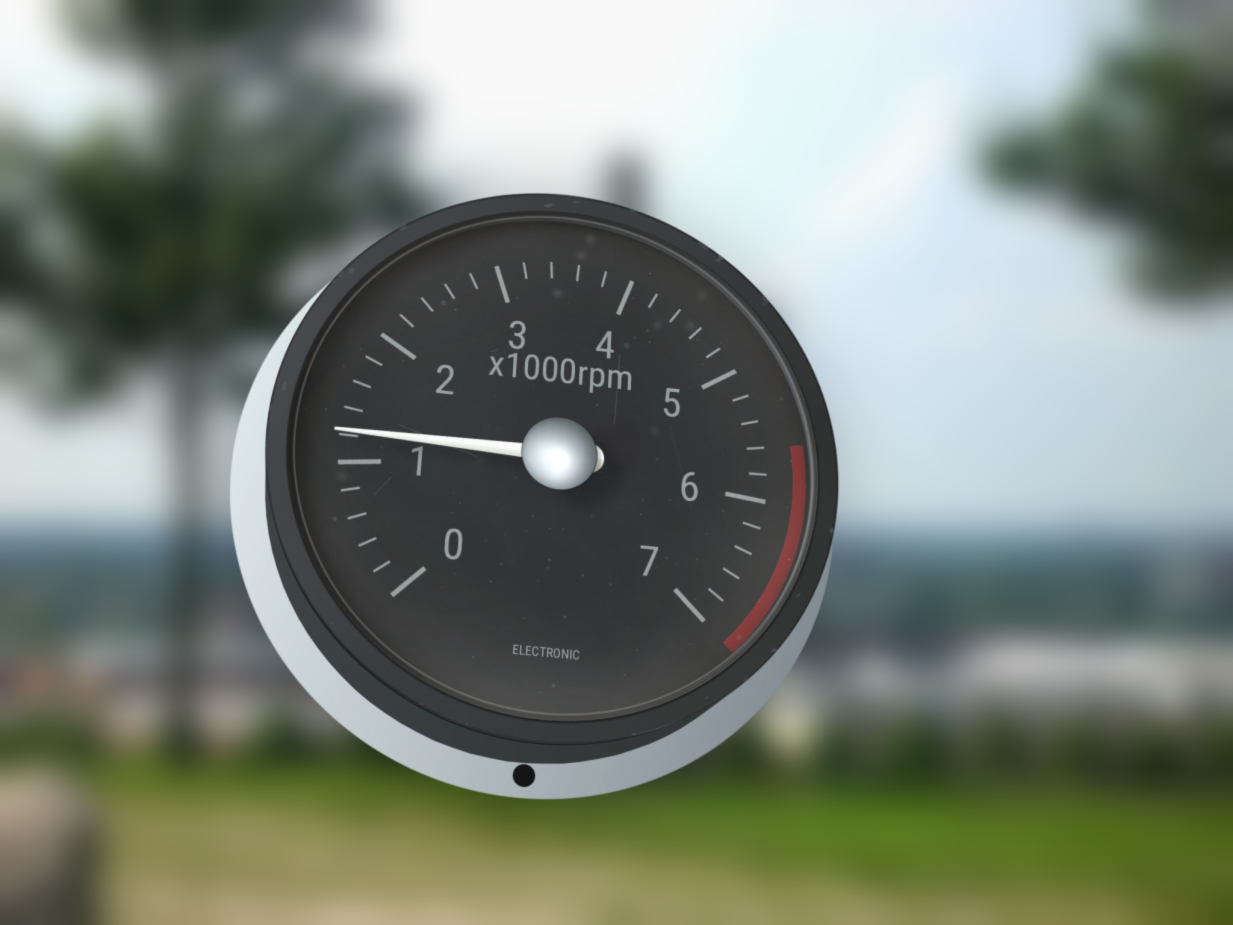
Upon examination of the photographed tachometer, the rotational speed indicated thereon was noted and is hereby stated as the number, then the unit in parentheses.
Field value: 1200 (rpm)
